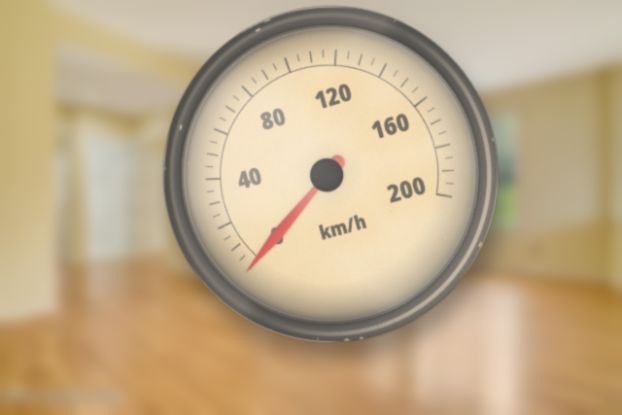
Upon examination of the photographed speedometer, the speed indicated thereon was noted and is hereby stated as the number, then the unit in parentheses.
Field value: 0 (km/h)
